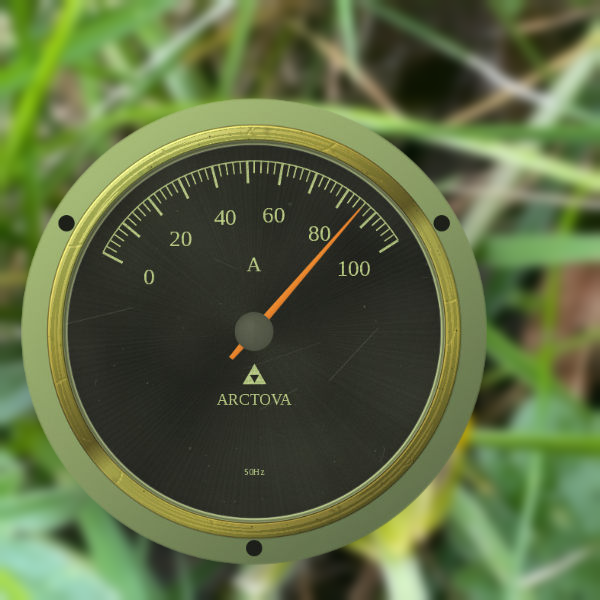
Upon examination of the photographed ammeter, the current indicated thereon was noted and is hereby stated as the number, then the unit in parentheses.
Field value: 86 (A)
